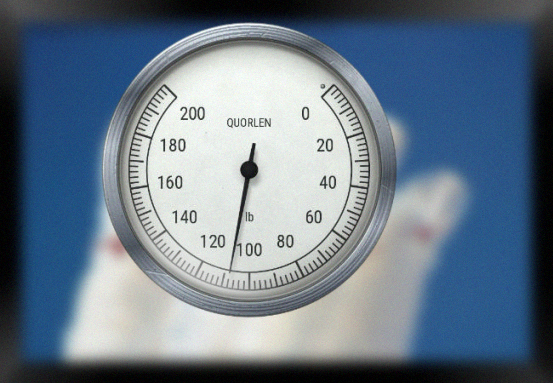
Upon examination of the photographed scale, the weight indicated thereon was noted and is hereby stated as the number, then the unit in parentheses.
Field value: 108 (lb)
